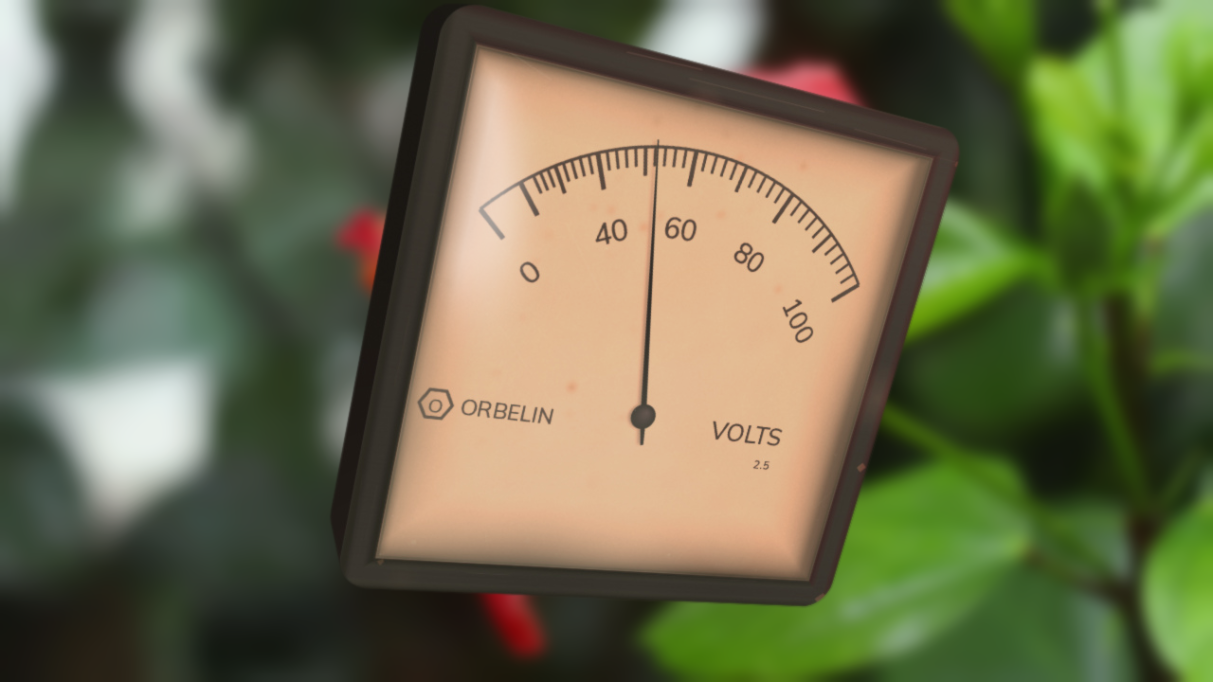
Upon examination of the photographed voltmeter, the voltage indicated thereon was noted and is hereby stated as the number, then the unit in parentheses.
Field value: 52 (V)
